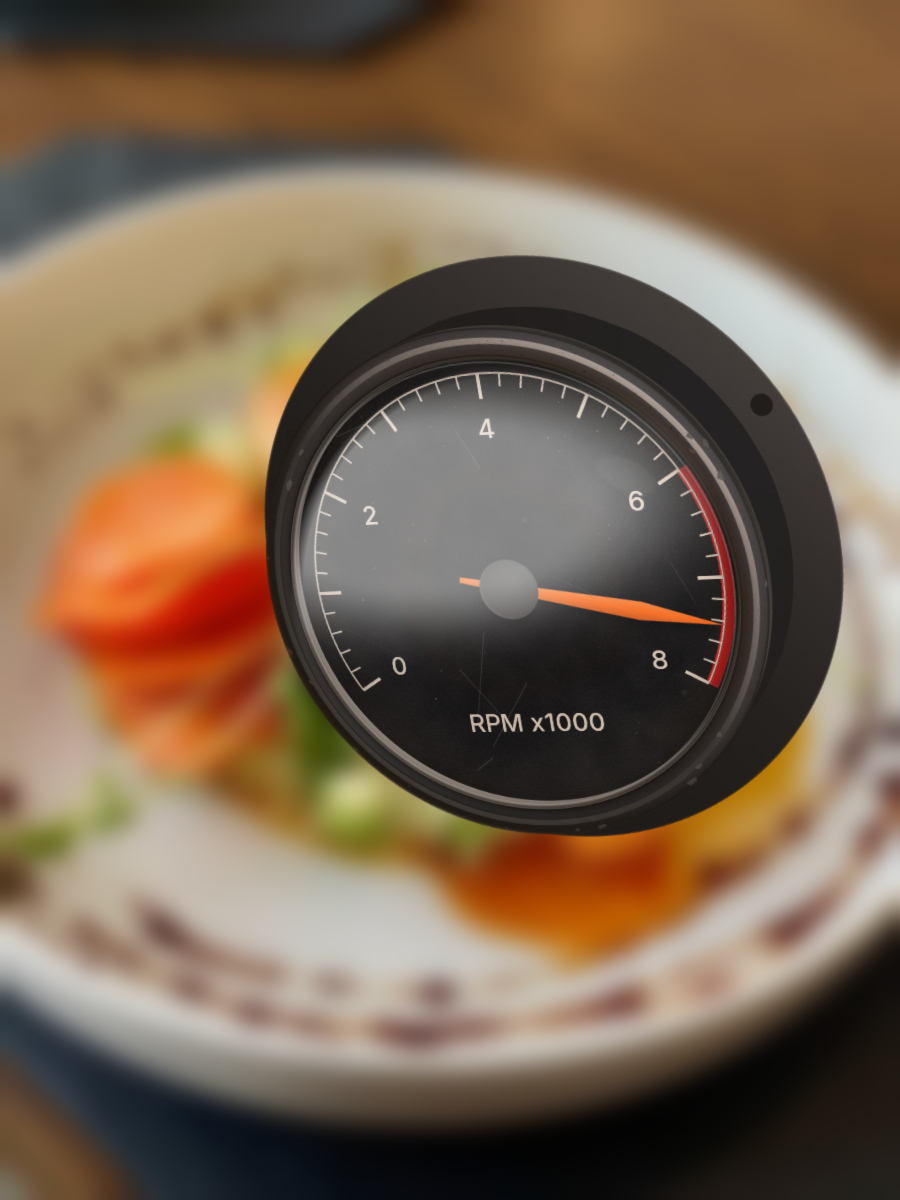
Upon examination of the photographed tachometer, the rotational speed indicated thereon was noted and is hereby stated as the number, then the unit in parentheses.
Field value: 7400 (rpm)
